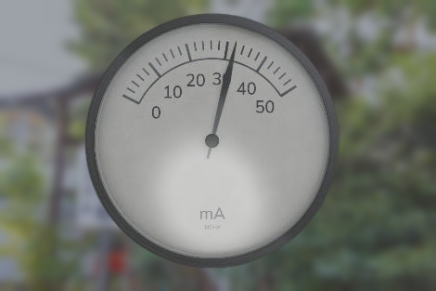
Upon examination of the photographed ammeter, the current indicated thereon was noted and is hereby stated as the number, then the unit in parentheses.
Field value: 32 (mA)
